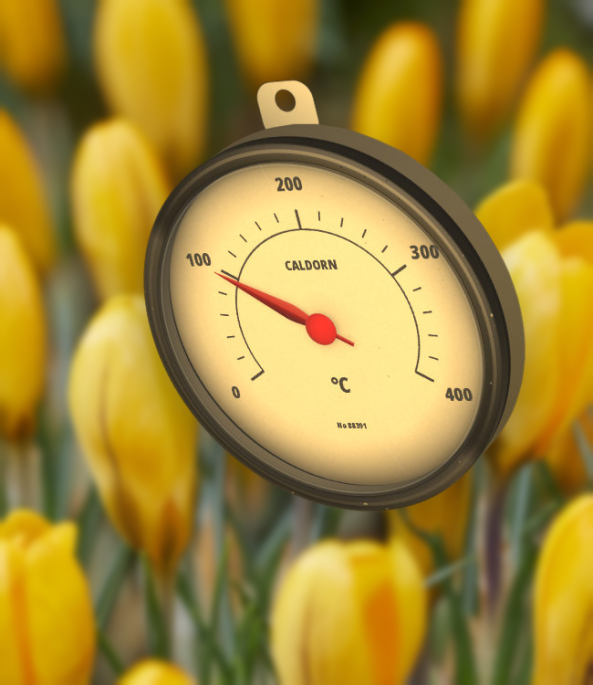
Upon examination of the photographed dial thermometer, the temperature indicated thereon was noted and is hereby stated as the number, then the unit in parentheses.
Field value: 100 (°C)
